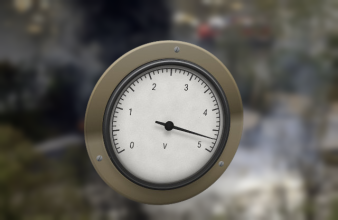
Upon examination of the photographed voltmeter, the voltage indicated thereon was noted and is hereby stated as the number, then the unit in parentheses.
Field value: 4.7 (V)
